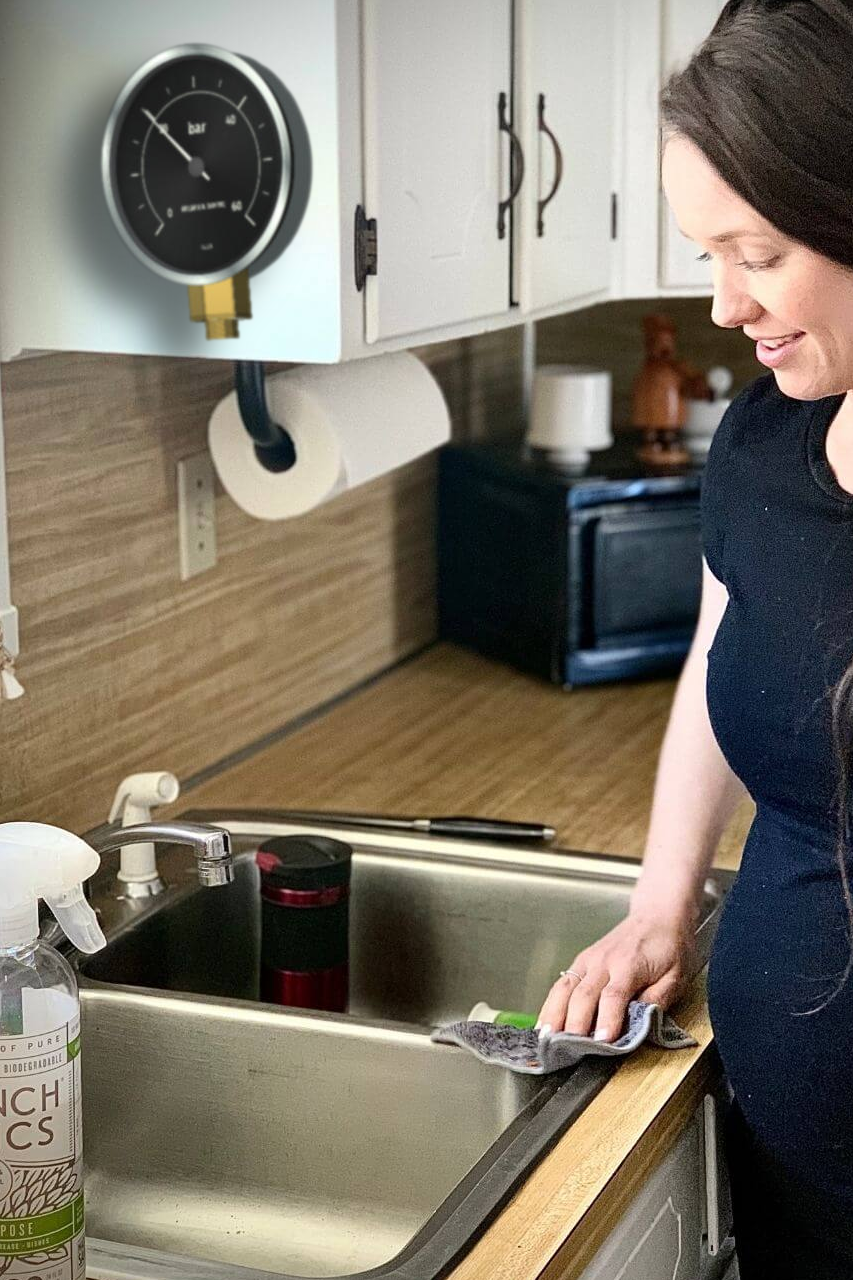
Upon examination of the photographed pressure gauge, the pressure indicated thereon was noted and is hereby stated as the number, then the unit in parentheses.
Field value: 20 (bar)
